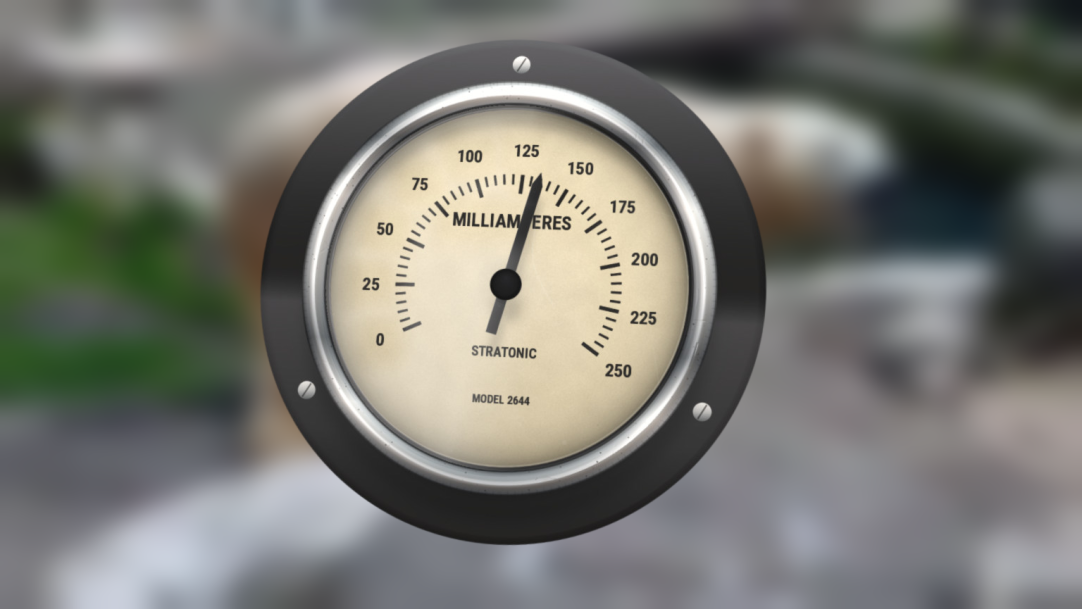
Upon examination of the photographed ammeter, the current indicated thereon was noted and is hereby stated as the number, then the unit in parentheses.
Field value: 135 (mA)
